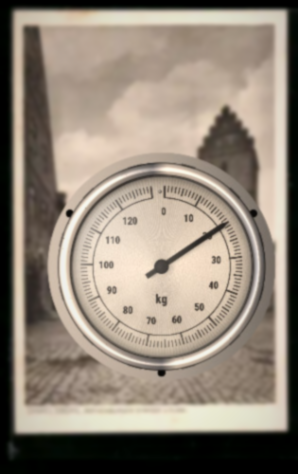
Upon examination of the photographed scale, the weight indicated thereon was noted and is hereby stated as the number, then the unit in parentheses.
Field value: 20 (kg)
